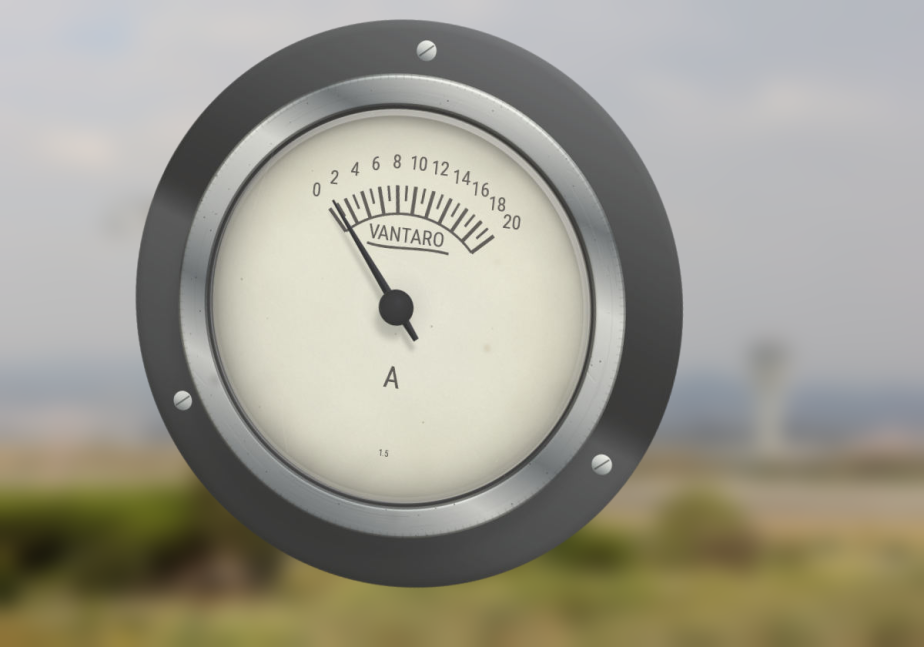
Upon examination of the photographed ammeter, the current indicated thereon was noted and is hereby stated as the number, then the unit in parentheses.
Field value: 1 (A)
